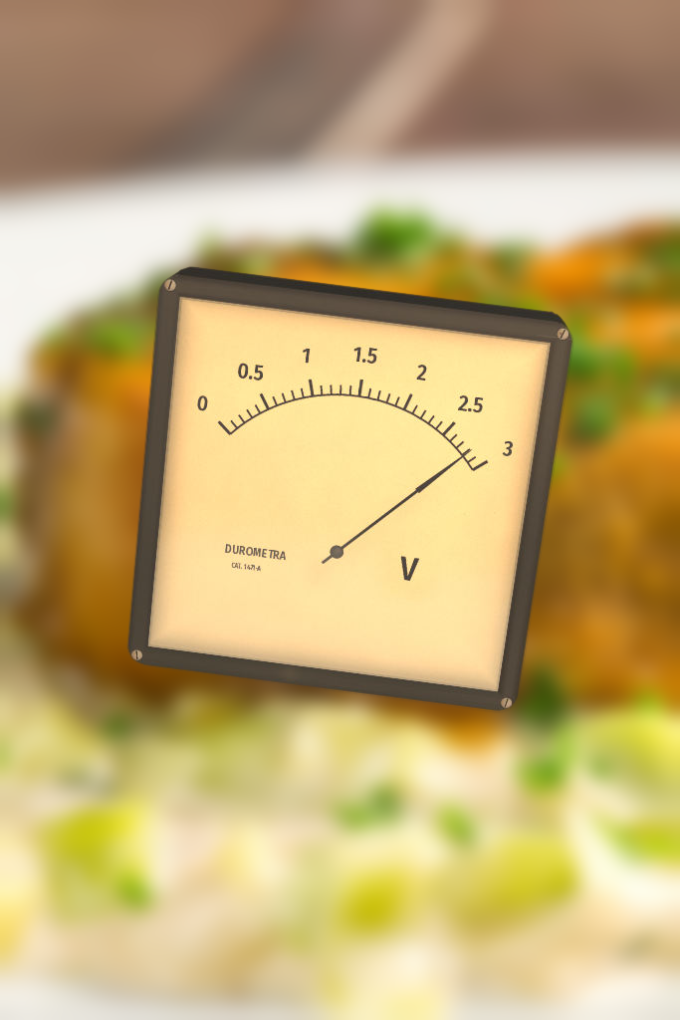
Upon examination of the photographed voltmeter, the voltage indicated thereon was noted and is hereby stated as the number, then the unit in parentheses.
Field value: 2.8 (V)
